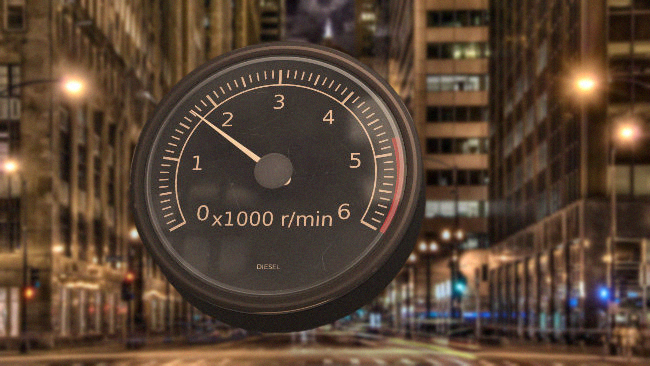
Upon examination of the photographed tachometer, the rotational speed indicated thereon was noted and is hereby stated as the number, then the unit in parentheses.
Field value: 1700 (rpm)
